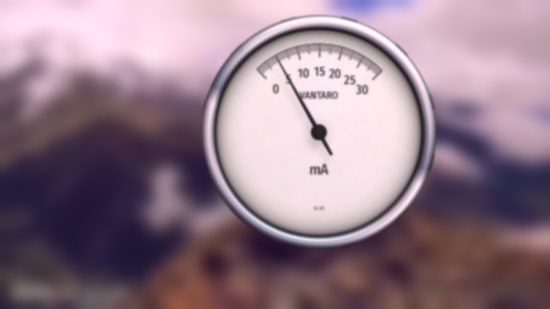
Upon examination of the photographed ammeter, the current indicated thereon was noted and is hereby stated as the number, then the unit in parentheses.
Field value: 5 (mA)
